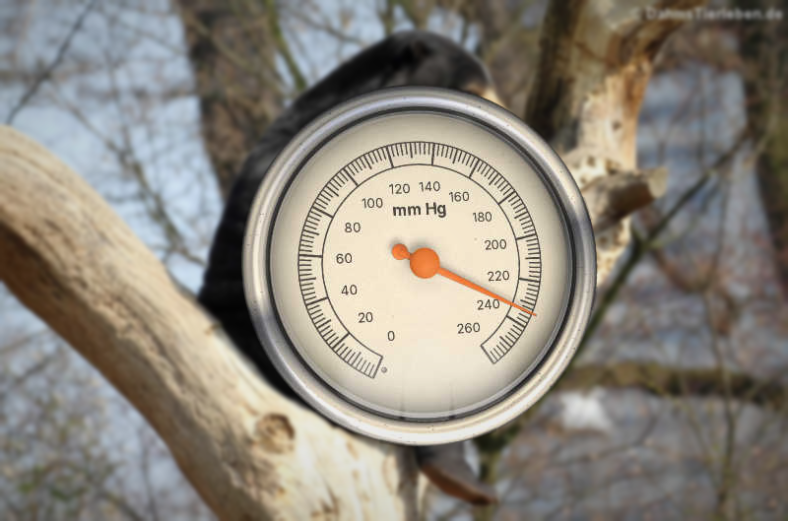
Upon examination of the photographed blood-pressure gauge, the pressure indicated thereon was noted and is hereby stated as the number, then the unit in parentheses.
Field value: 234 (mmHg)
